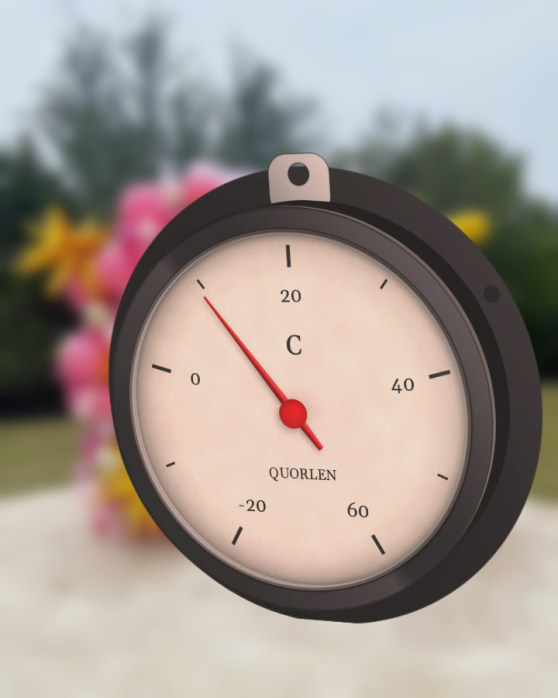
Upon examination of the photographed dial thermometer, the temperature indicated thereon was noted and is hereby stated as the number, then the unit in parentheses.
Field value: 10 (°C)
